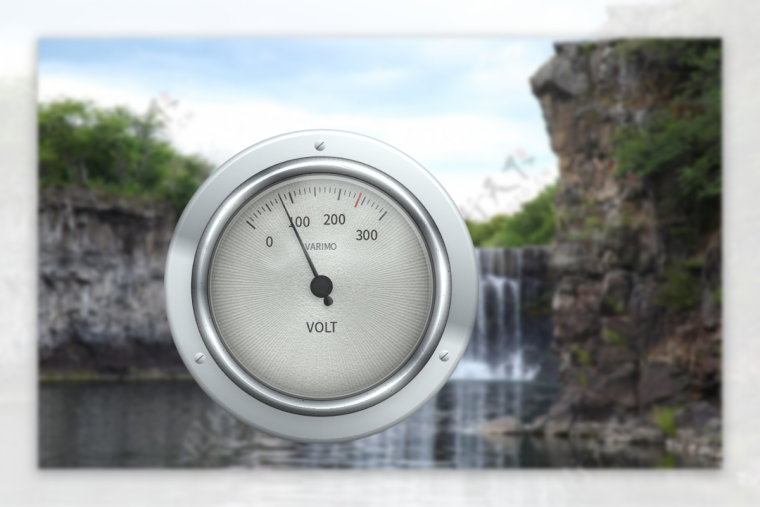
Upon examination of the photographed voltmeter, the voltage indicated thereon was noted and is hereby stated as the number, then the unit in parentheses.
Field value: 80 (V)
